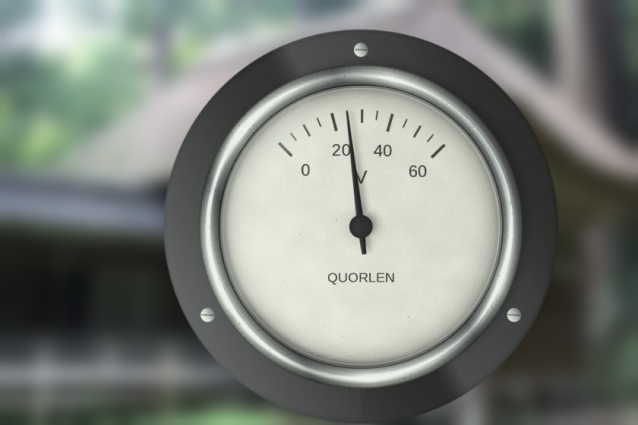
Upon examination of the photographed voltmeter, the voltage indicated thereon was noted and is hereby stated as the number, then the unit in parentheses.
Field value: 25 (V)
